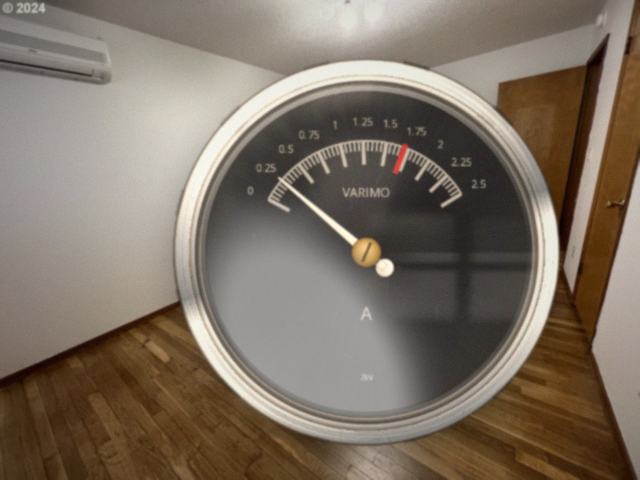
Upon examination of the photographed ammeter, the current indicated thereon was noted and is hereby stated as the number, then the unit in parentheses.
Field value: 0.25 (A)
